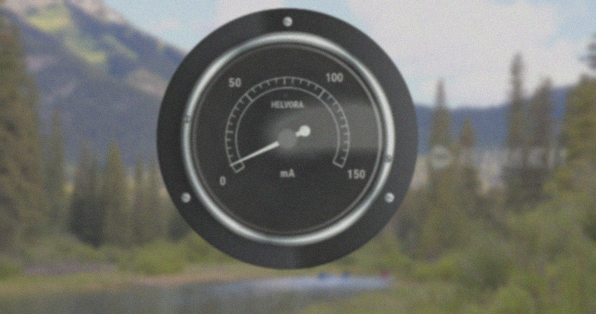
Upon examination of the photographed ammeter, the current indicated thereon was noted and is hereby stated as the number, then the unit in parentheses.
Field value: 5 (mA)
